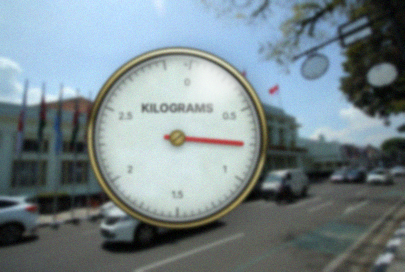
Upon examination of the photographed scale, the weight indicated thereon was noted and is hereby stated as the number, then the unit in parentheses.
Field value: 0.75 (kg)
